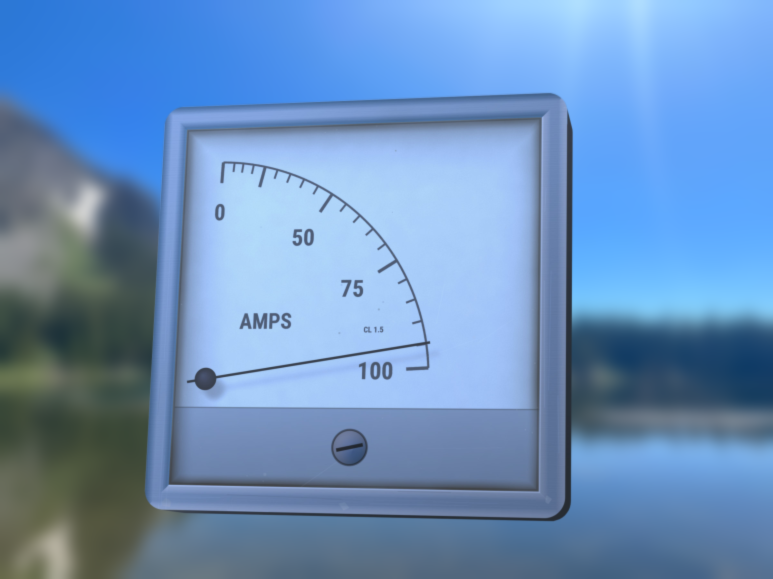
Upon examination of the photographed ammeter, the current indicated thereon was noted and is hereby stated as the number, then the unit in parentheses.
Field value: 95 (A)
